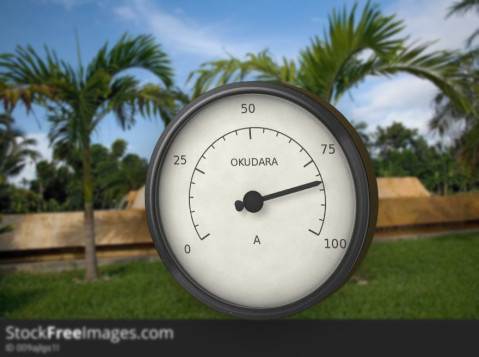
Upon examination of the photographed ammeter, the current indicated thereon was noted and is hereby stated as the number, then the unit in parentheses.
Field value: 82.5 (A)
